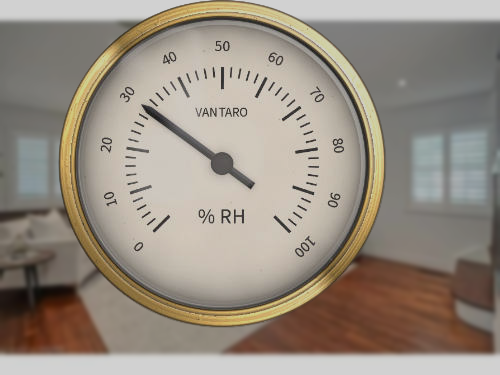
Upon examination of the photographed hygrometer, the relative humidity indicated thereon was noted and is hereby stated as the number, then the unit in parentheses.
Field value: 30 (%)
